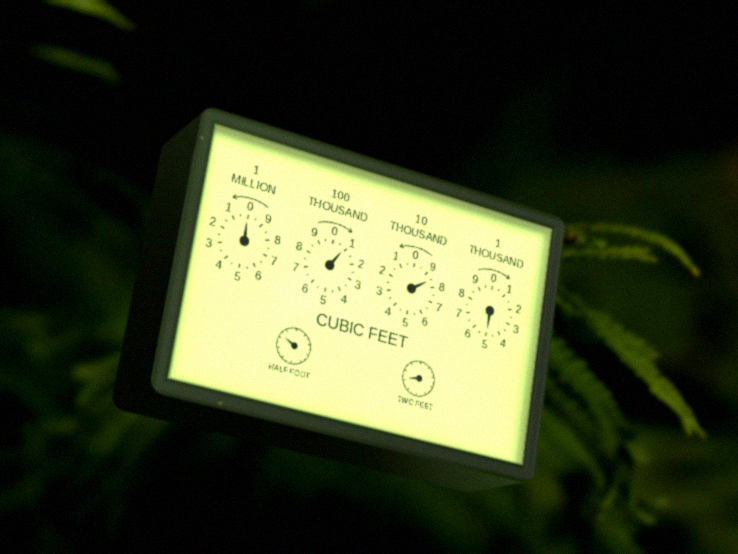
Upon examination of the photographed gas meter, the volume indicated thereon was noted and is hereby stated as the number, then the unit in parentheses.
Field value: 8500 (ft³)
